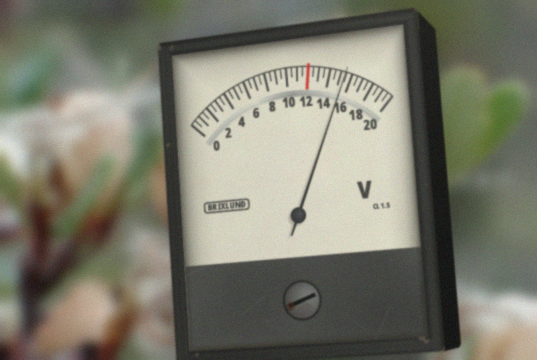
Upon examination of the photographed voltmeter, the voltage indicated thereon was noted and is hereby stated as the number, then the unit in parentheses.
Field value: 15.5 (V)
